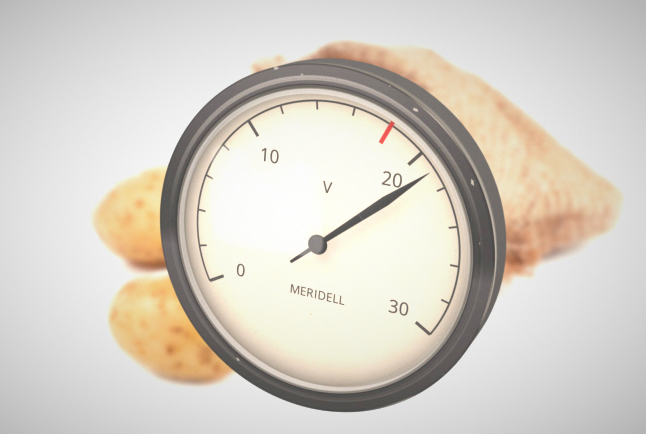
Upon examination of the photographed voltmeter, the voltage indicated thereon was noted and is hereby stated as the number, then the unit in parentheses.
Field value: 21 (V)
